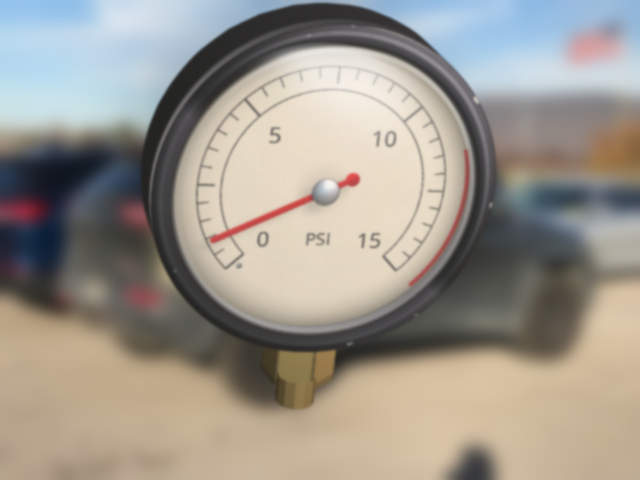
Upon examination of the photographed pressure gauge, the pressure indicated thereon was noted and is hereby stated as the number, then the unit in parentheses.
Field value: 1 (psi)
